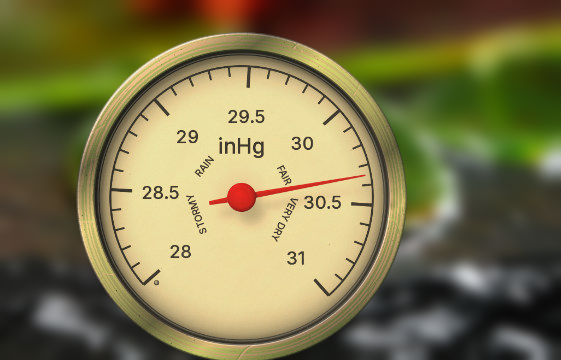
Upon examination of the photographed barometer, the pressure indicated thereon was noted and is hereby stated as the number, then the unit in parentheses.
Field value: 30.35 (inHg)
